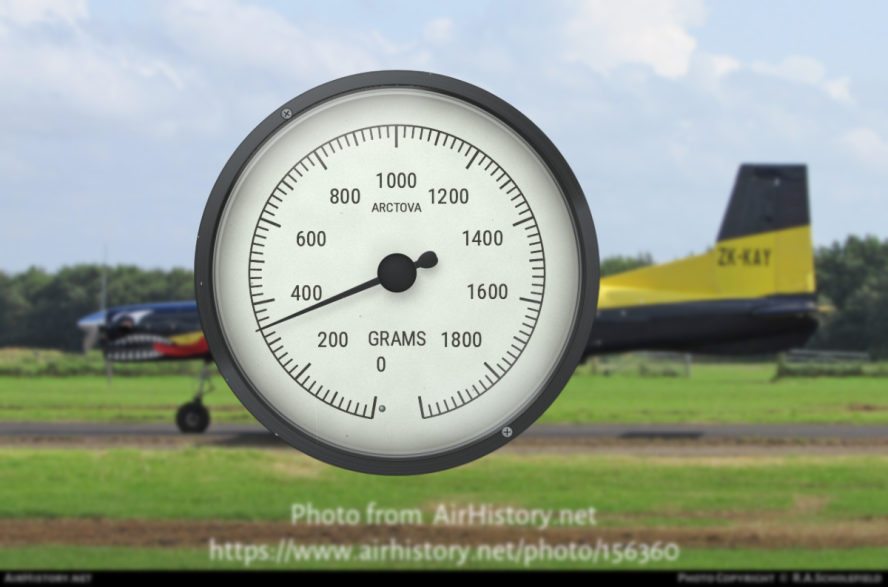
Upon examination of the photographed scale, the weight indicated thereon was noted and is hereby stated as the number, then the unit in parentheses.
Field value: 340 (g)
